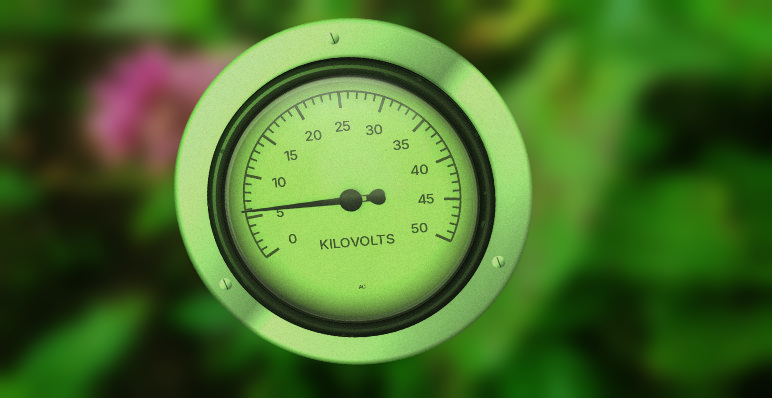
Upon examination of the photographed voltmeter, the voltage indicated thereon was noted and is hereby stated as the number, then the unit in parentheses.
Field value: 6 (kV)
